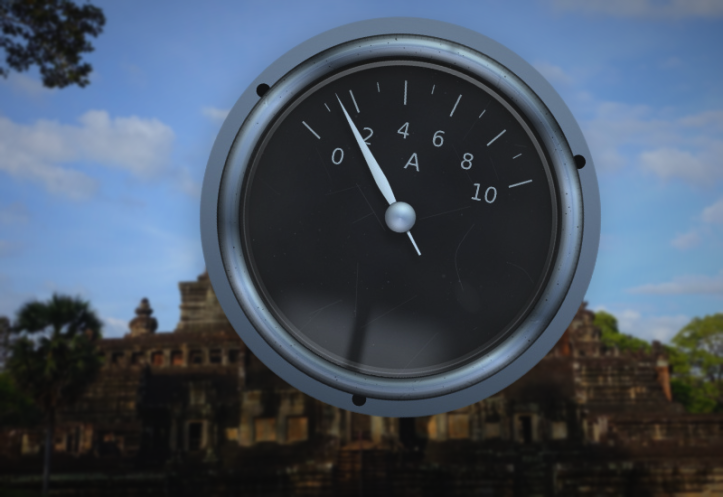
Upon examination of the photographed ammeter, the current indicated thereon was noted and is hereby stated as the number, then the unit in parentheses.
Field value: 1.5 (A)
